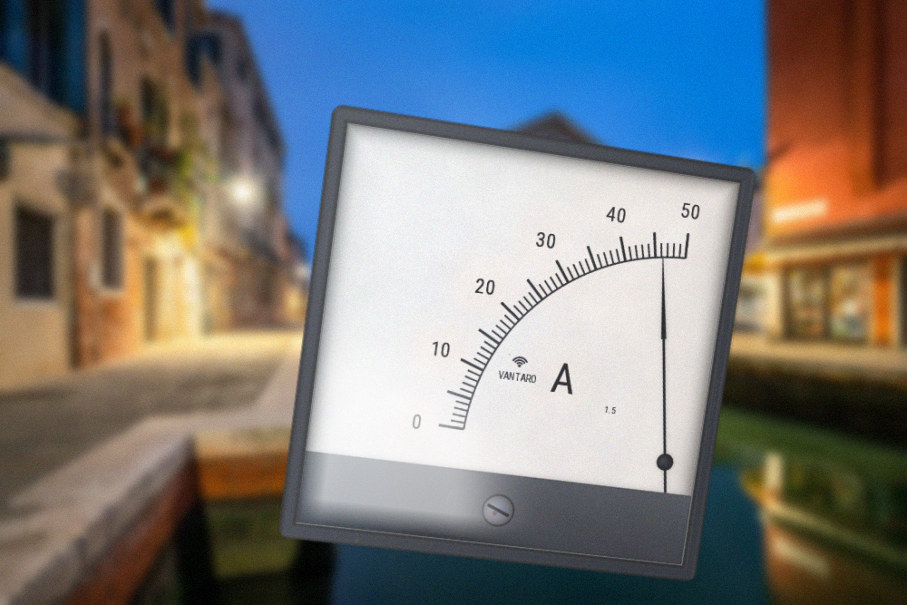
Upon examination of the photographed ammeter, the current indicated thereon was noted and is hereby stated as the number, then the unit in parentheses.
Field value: 46 (A)
